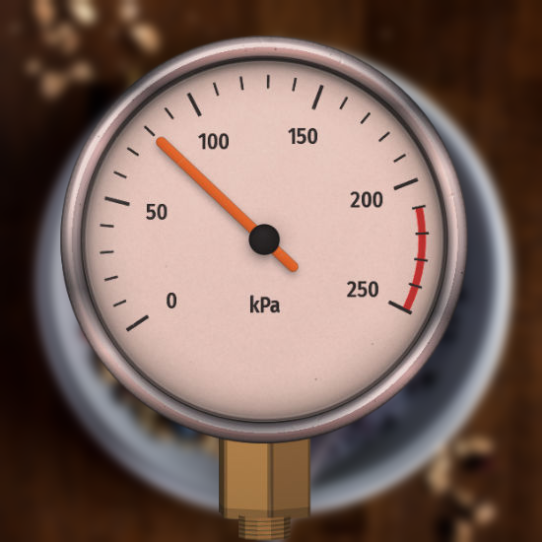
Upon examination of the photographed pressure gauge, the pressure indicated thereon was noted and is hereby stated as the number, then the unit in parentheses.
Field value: 80 (kPa)
